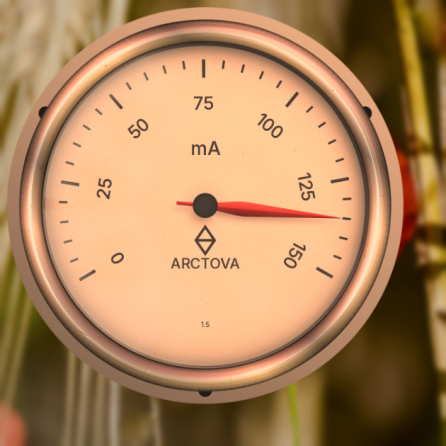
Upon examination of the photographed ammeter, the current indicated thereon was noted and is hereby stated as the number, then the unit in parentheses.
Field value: 135 (mA)
